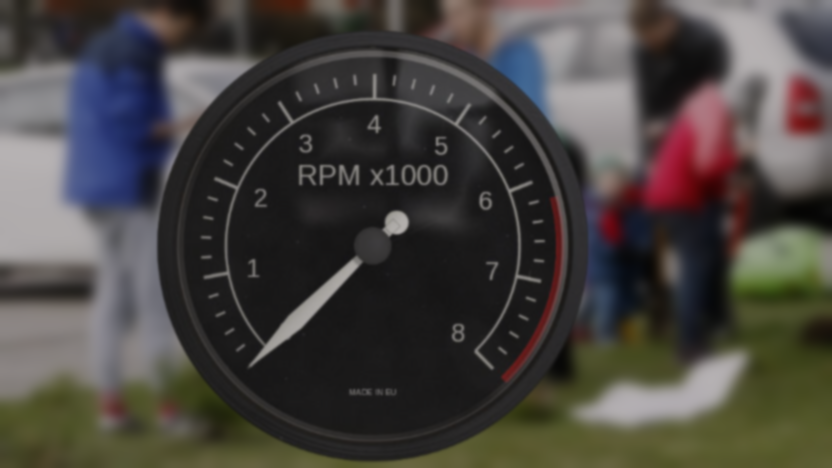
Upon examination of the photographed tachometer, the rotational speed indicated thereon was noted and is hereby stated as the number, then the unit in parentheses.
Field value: 0 (rpm)
